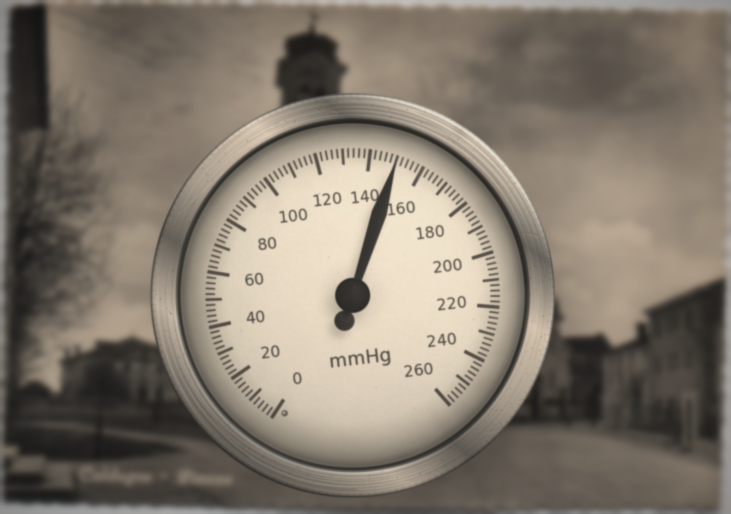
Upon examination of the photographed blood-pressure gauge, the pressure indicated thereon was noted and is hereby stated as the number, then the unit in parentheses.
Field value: 150 (mmHg)
